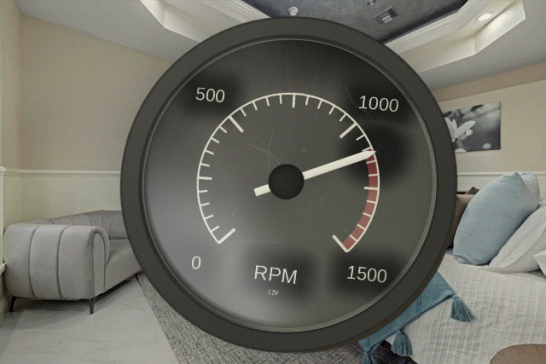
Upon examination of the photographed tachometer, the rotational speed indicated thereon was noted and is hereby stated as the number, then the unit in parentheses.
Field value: 1125 (rpm)
